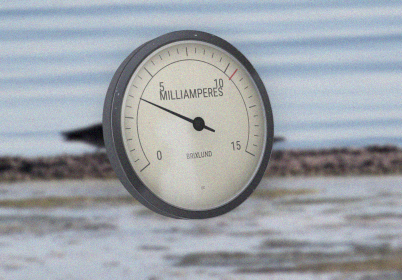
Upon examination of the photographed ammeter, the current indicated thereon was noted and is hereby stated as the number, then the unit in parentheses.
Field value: 3.5 (mA)
